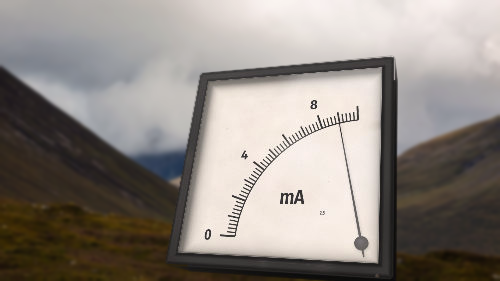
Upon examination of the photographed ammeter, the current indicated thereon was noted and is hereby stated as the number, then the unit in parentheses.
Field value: 9 (mA)
